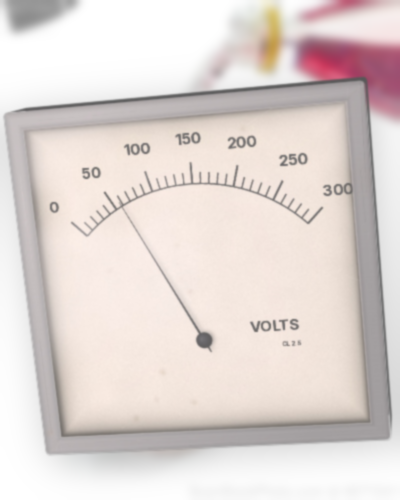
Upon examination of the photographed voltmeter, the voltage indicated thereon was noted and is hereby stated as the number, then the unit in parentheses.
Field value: 60 (V)
